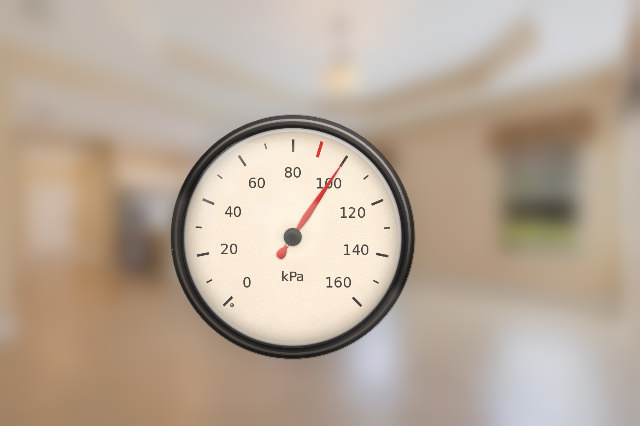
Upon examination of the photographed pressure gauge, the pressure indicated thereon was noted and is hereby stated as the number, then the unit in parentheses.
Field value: 100 (kPa)
